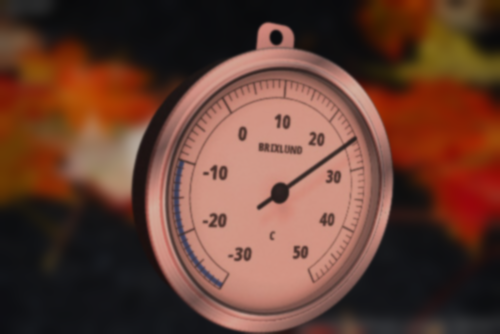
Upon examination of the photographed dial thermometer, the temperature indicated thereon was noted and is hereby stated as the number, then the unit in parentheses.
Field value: 25 (°C)
